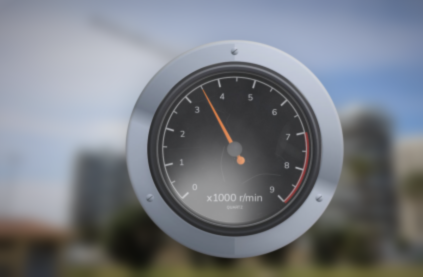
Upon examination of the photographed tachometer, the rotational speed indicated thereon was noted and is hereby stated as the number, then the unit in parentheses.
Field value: 3500 (rpm)
